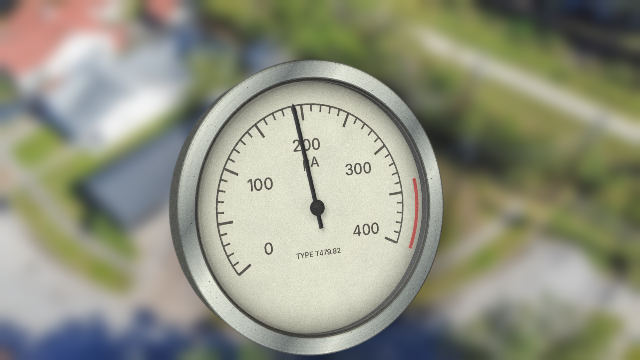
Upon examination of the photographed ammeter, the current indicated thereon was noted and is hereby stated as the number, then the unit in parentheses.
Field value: 190 (µA)
